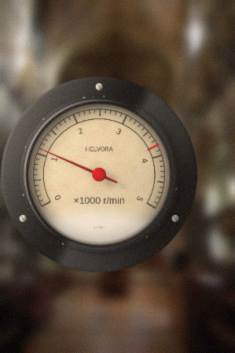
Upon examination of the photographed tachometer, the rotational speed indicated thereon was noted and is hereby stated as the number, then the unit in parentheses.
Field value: 1100 (rpm)
